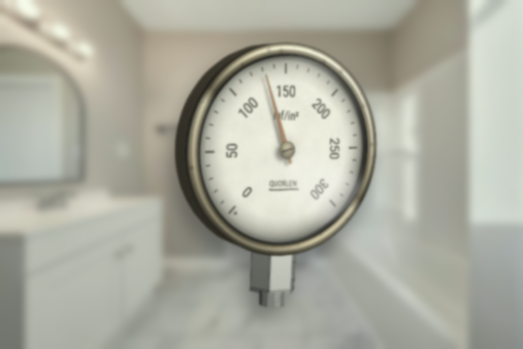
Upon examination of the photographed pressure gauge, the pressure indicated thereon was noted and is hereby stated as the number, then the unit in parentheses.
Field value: 130 (psi)
